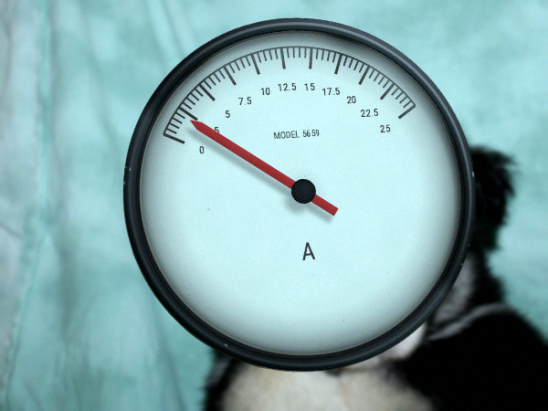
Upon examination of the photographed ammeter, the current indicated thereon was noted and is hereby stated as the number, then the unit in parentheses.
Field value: 2 (A)
